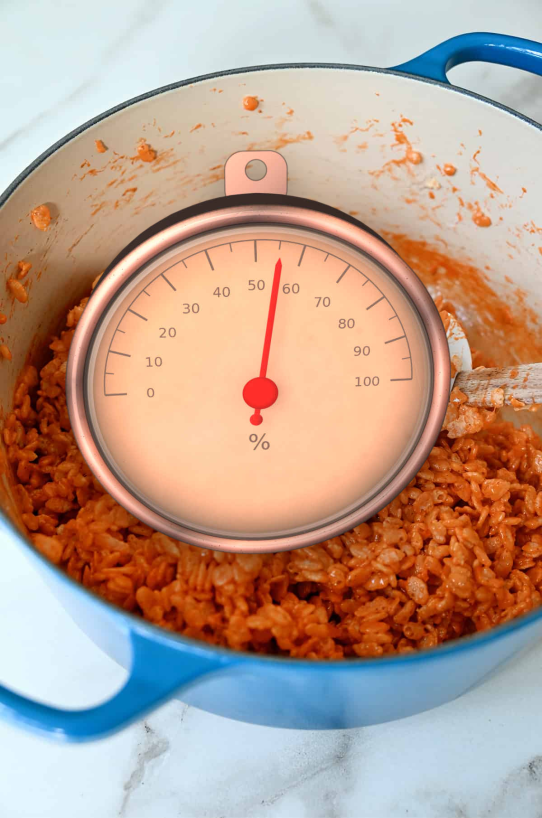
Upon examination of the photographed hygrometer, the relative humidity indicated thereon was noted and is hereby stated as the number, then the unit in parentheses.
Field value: 55 (%)
